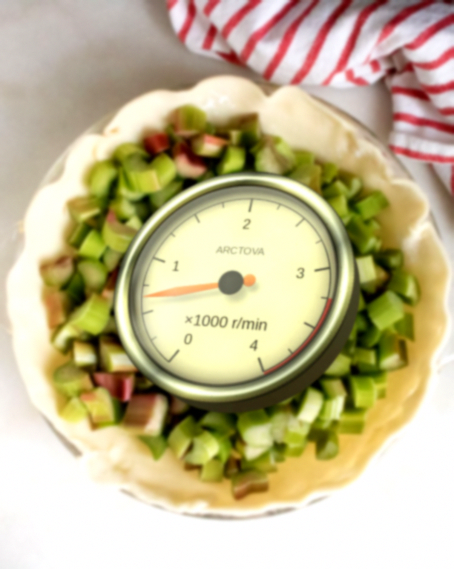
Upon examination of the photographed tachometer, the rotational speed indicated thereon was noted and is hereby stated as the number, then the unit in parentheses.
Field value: 625 (rpm)
